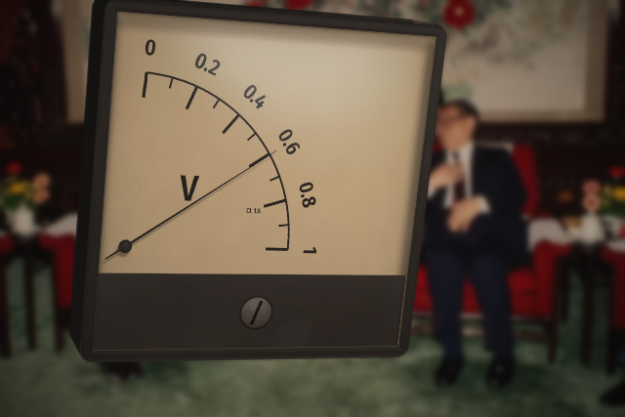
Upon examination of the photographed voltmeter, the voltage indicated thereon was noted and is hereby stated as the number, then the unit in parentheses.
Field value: 0.6 (V)
